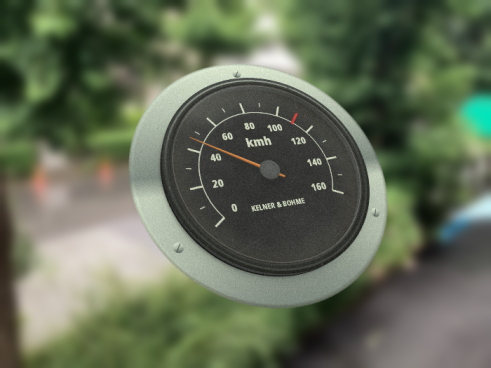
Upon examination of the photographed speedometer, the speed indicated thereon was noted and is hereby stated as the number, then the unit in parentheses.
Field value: 45 (km/h)
